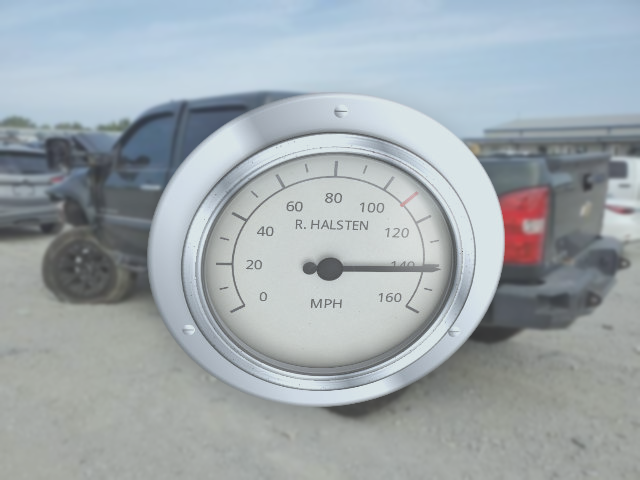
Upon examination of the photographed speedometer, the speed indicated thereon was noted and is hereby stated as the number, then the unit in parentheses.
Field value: 140 (mph)
